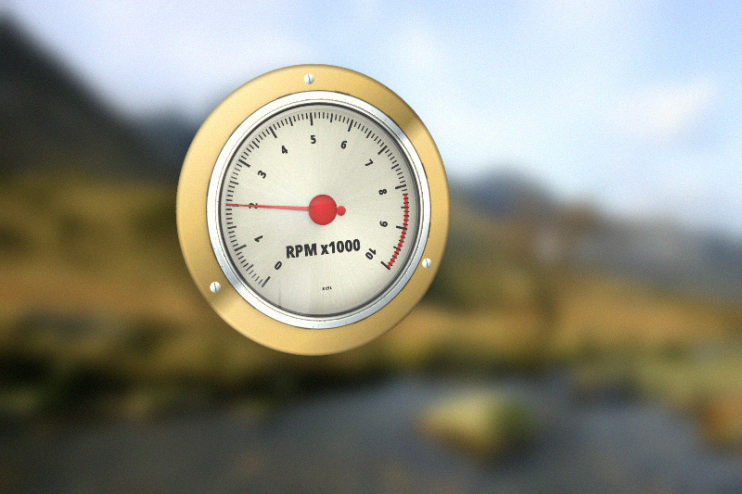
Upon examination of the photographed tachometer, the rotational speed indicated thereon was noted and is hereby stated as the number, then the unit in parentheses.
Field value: 2000 (rpm)
